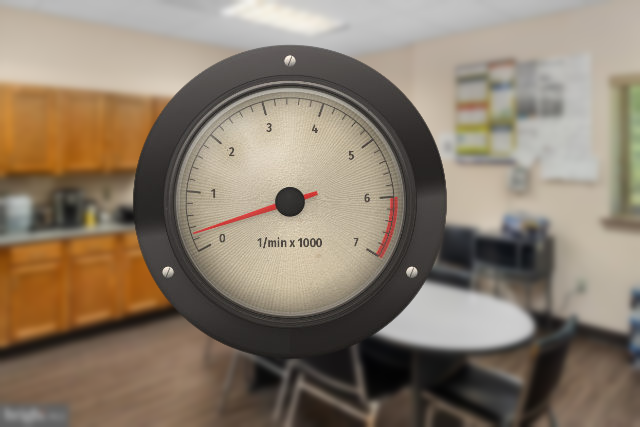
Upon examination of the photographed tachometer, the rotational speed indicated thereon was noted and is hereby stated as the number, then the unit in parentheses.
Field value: 300 (rpm)
